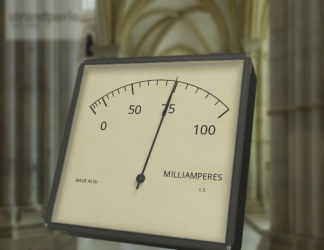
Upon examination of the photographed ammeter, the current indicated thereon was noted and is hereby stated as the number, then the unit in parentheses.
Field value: 75 (mA)
